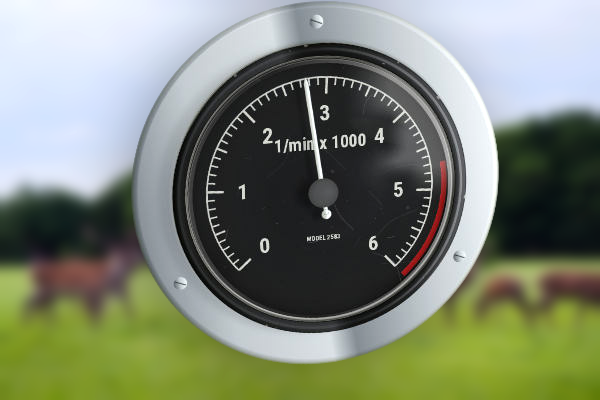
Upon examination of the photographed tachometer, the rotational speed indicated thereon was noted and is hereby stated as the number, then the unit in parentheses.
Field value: 2750 (rpm)
